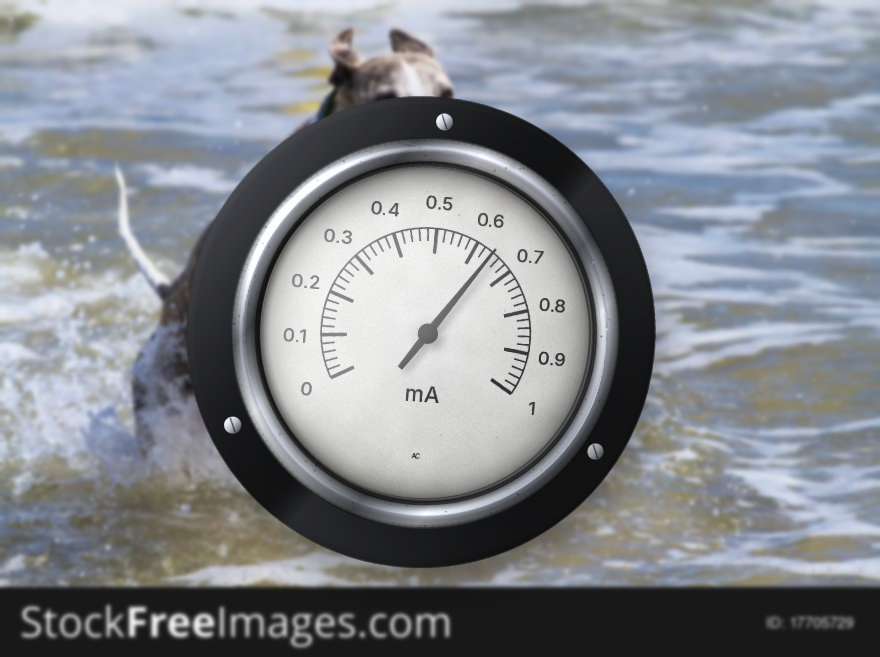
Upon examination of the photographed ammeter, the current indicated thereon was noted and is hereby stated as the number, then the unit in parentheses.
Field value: 0.64 (mA)
